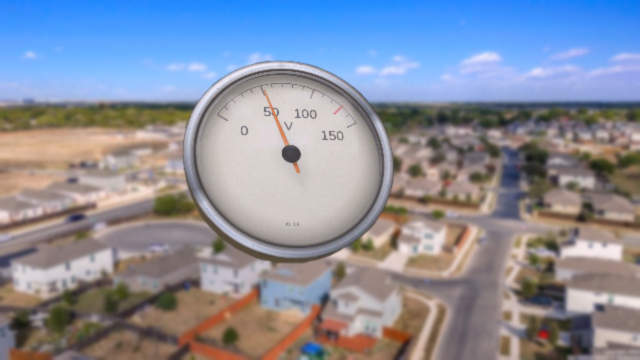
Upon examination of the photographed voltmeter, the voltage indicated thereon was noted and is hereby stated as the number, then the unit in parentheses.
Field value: 50 (V)
